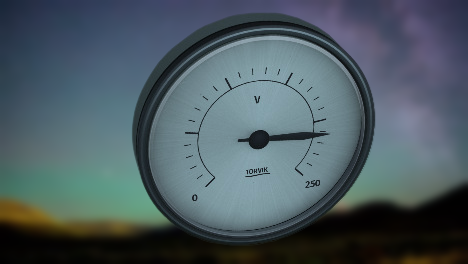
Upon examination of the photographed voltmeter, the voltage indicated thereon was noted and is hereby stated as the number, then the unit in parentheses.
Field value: 210 (V)
